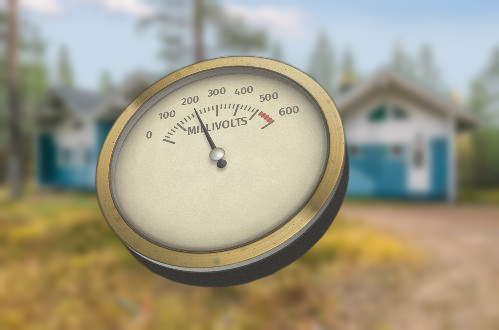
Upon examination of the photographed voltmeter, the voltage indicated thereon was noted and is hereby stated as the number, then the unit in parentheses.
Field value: 200 (mV)
